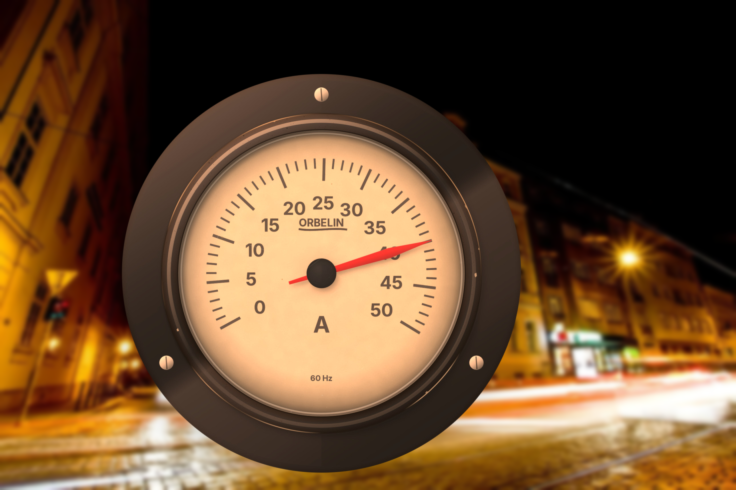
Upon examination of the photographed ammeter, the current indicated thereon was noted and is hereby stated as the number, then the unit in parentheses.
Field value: 40 (A)
